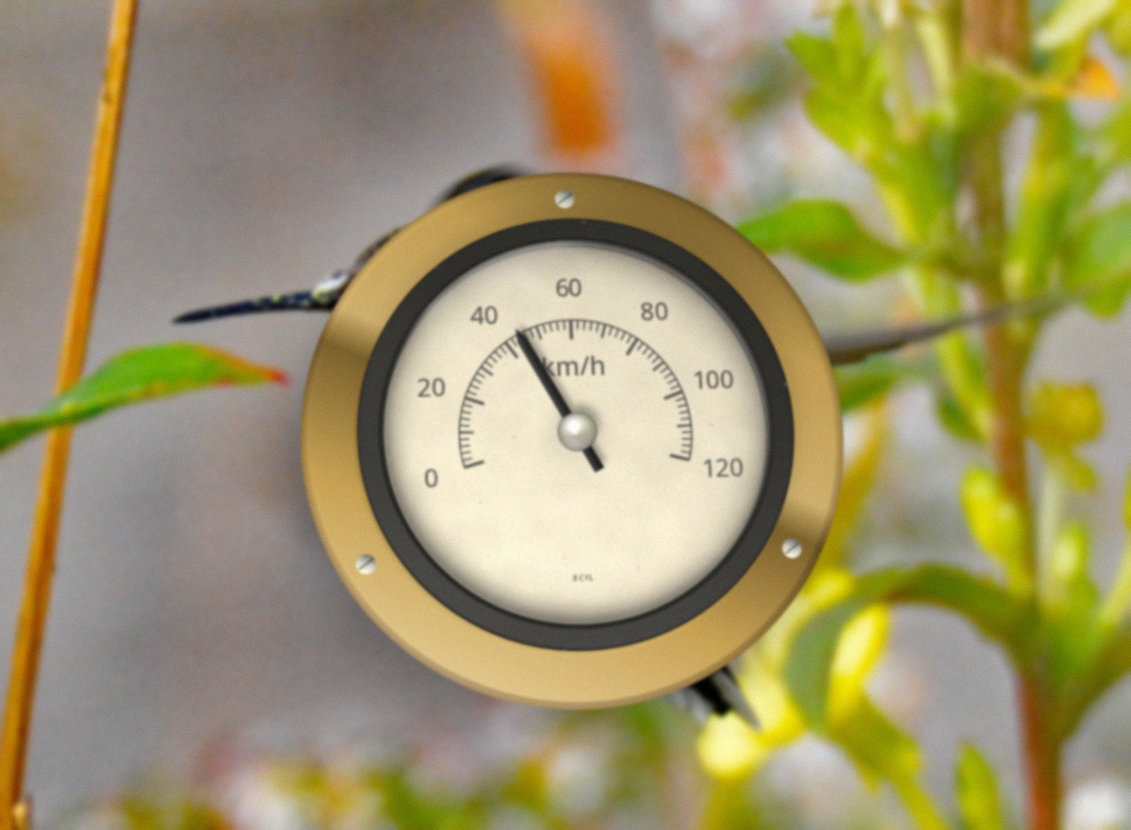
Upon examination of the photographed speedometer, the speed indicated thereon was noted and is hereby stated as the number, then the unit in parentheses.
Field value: 44 (km/h)
